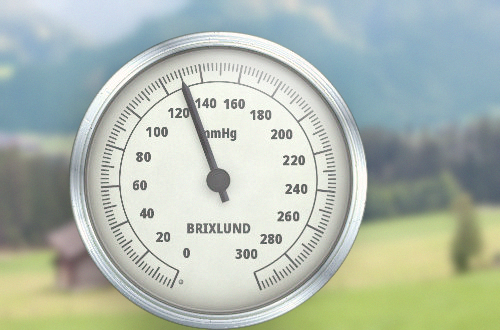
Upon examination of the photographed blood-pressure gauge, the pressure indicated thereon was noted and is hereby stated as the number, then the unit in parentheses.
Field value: 130 (mmHg)
